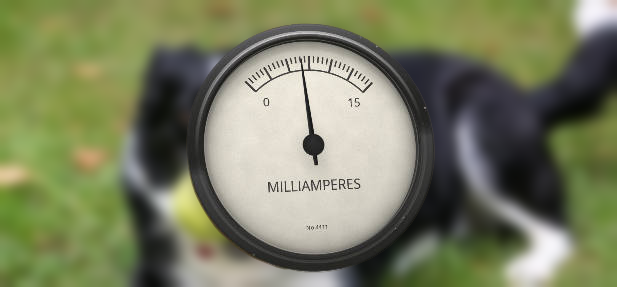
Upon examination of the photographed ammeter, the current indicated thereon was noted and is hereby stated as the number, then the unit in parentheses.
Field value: 6.5 (mA)
